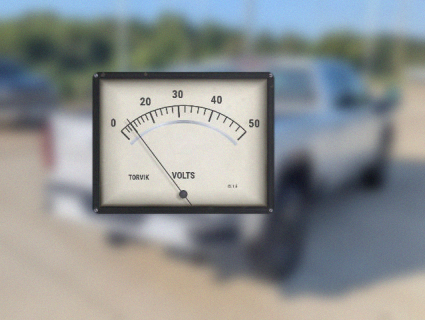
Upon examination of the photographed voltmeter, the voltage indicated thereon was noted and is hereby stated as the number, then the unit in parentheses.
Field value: 10 (V)
